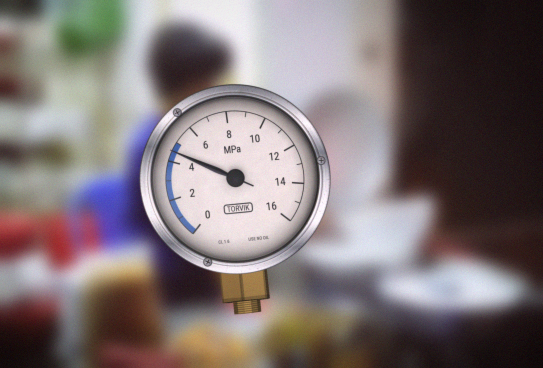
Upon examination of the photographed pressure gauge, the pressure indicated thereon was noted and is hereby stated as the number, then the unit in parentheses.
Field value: 4.5 (MPa)
